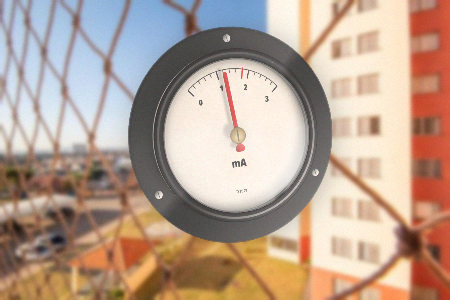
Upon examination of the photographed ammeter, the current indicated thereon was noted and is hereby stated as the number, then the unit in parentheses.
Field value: 1.2 (mA)
